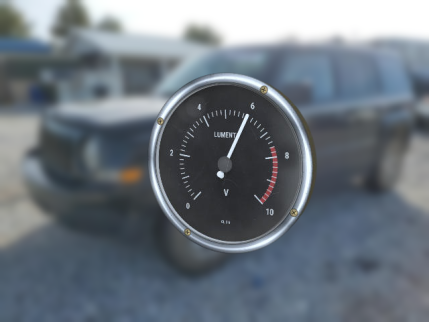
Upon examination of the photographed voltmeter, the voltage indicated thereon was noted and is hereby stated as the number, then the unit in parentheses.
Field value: 6 (V)
